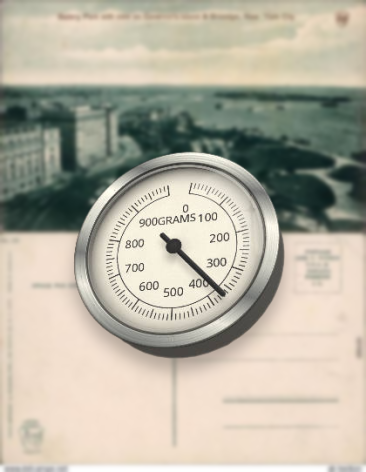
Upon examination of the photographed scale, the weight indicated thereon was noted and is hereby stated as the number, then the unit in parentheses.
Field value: 370 (g)
